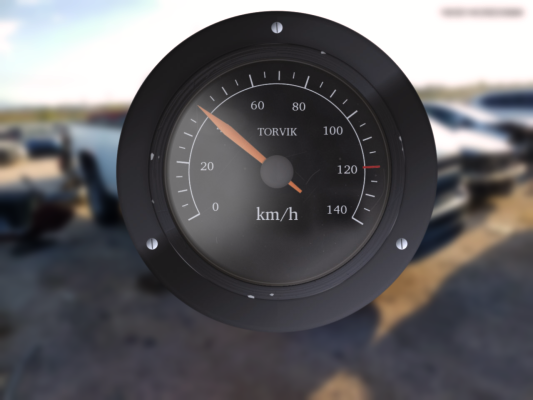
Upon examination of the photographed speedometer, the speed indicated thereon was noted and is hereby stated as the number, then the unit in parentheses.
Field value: 40 (km/h)
